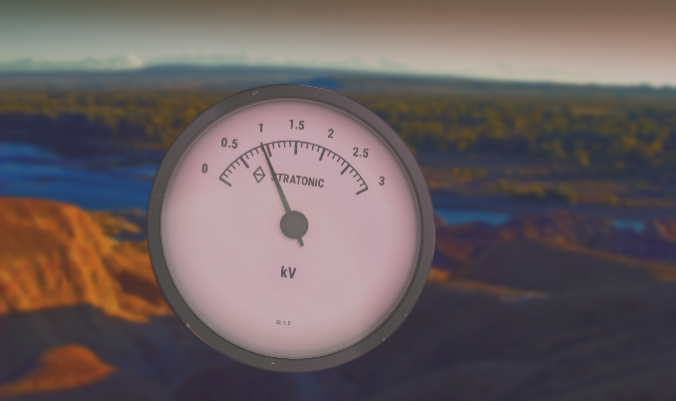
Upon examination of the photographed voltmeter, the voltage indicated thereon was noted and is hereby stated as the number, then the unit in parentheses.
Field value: 0.9 (kV)
